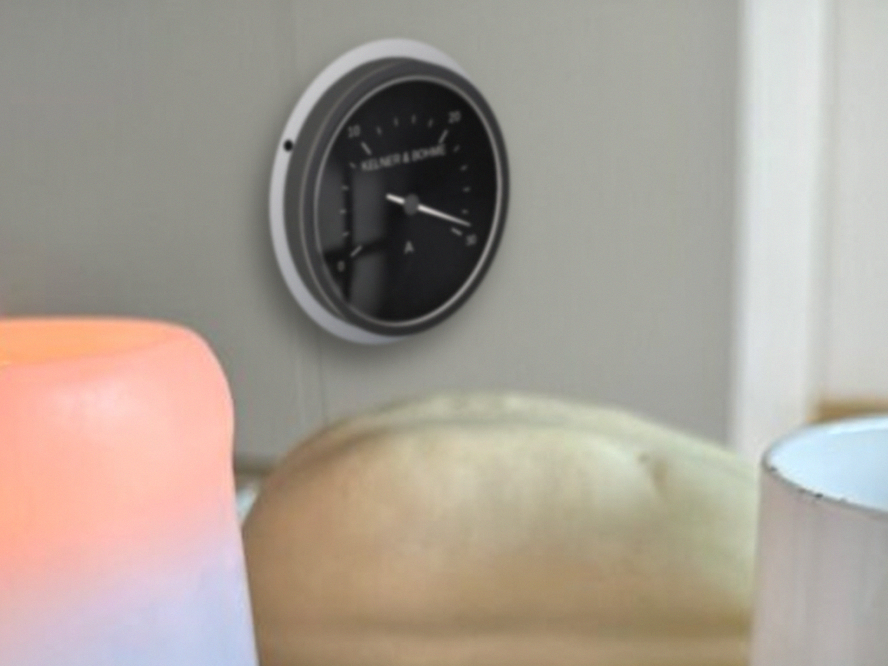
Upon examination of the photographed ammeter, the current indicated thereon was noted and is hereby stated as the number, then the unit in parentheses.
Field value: 29 (A)
